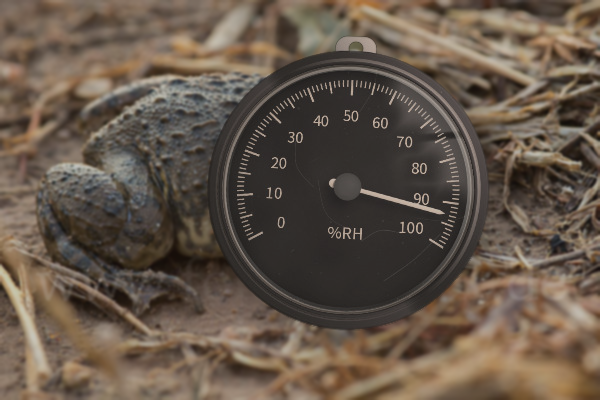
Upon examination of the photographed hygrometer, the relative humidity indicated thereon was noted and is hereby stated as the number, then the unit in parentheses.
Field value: 93 (%)
